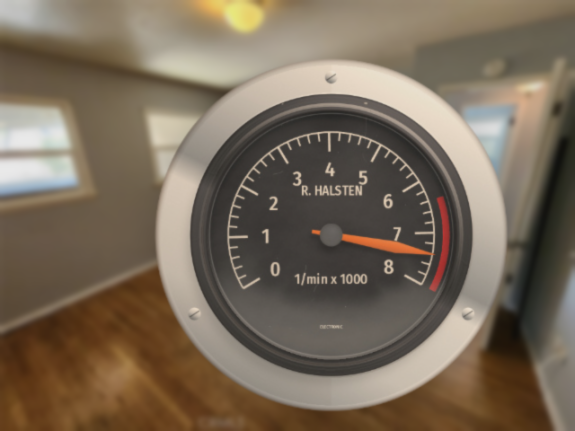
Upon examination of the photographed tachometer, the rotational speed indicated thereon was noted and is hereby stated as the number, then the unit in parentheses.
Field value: 7400 (rpm)
